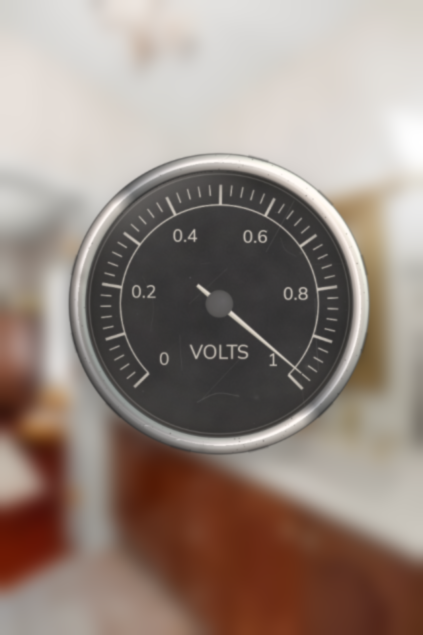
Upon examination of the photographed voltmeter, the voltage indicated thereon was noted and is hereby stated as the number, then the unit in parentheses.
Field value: 0.98 (V)
